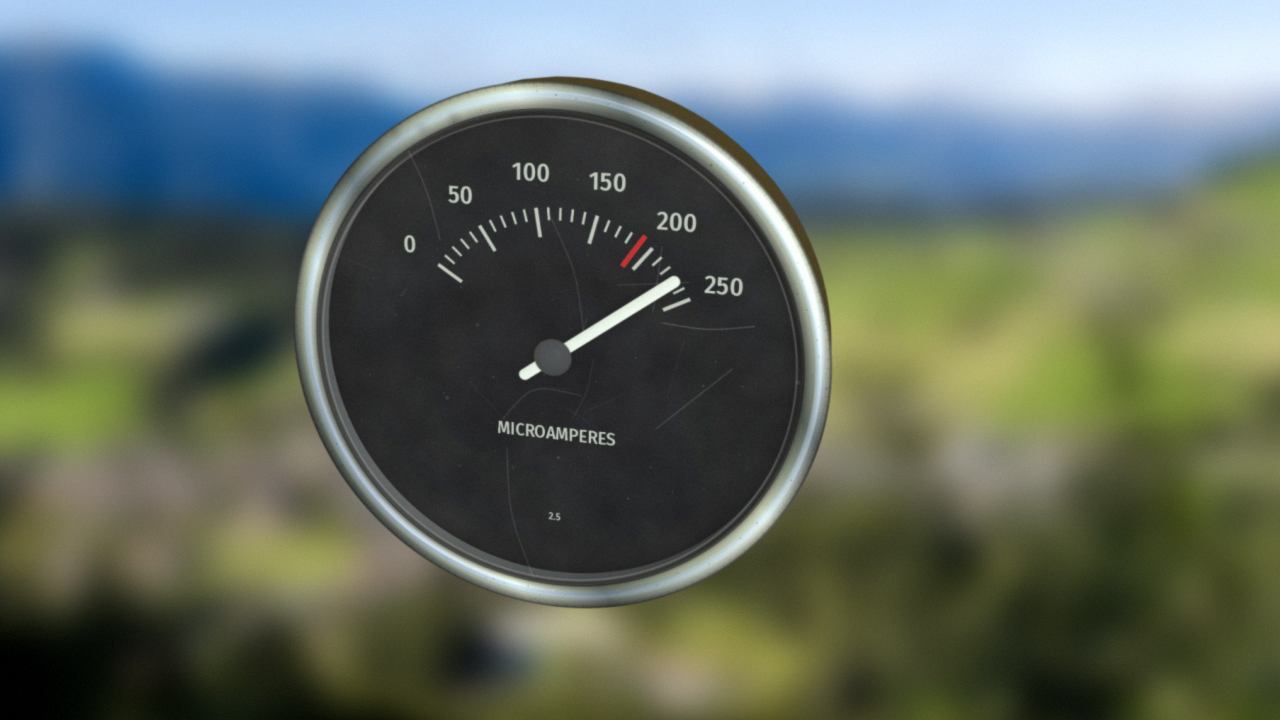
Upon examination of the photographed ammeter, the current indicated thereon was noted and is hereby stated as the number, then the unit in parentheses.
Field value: 230 (µA)
